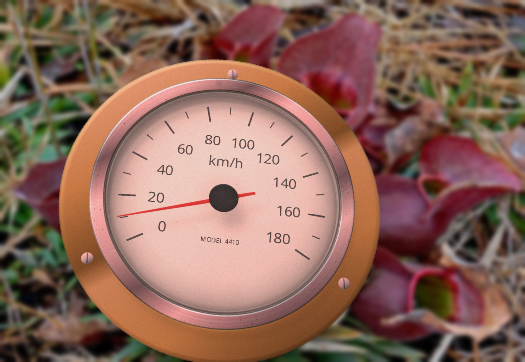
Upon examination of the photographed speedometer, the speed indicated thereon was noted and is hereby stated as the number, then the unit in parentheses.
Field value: 10 (km/h)
